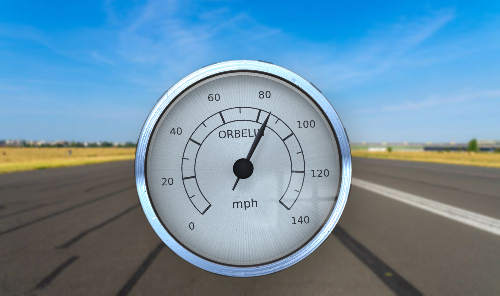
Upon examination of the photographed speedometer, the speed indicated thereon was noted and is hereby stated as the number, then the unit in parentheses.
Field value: 85 (mph)
